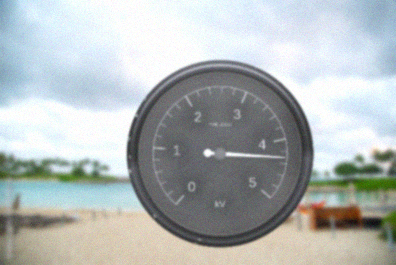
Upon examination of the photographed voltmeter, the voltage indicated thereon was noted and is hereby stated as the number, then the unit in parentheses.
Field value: 4.3 (kV)
